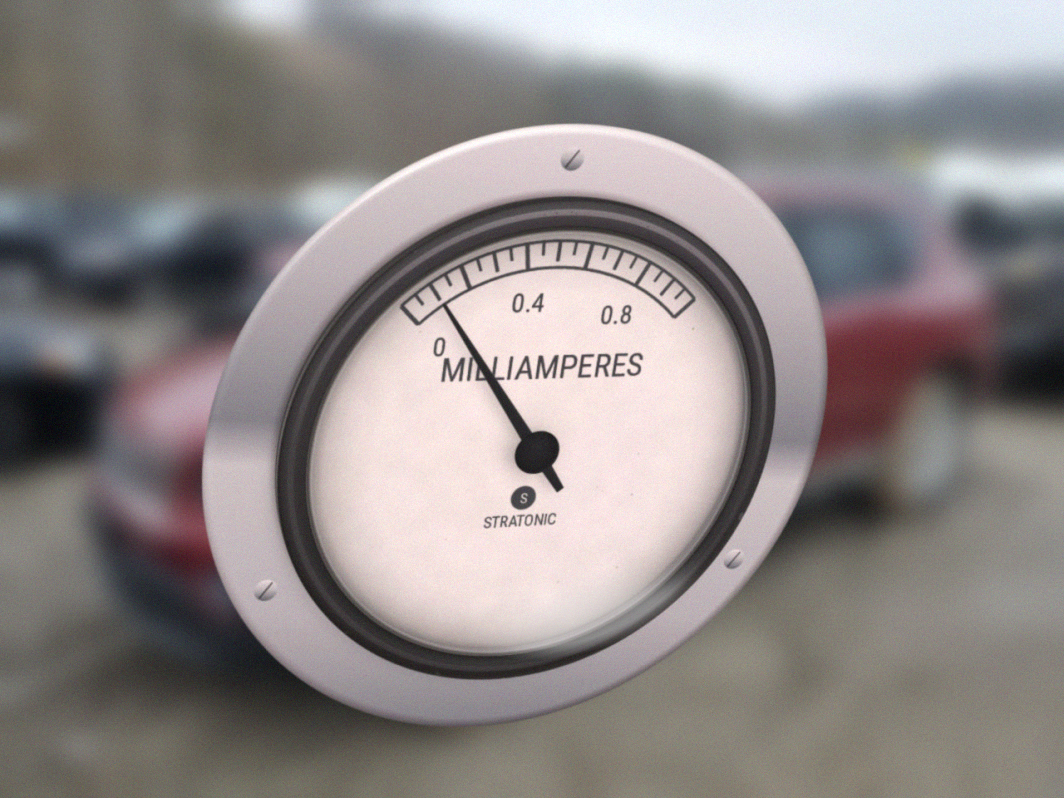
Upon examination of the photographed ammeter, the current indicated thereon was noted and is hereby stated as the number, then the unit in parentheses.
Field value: 0.1 (mA)
